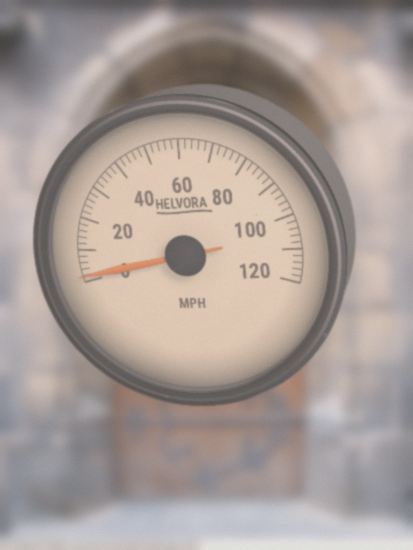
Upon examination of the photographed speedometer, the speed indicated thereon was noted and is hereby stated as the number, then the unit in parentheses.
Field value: 2 (mph)
